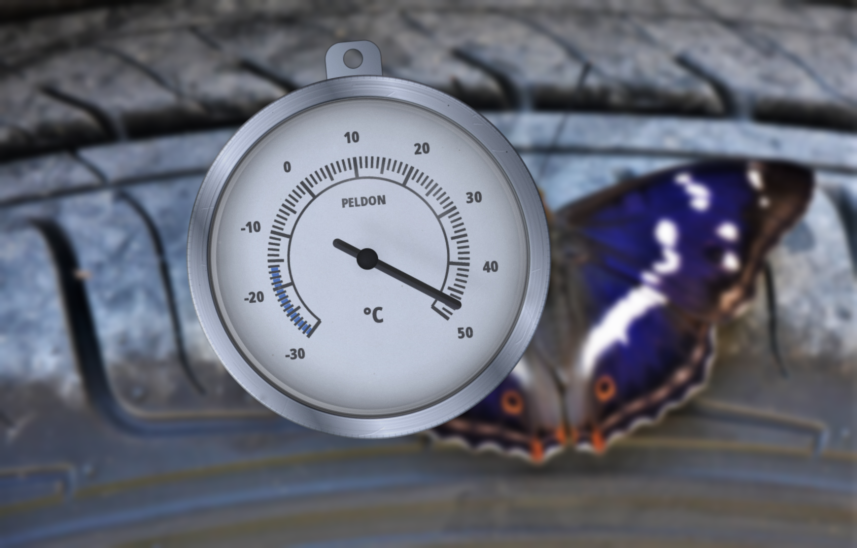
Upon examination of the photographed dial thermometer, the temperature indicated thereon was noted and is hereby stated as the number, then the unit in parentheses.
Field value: 47 (°C)
